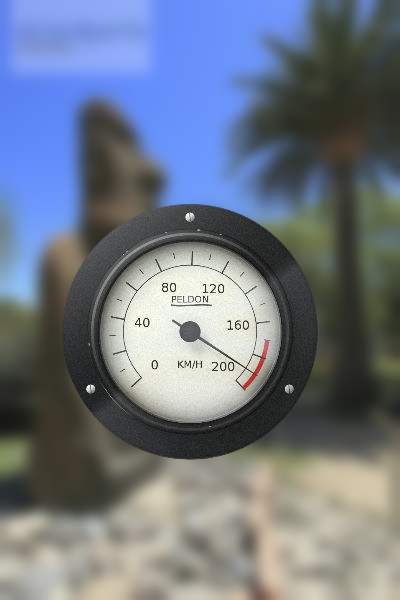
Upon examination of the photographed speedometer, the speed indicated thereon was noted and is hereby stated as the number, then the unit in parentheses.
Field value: 190 (km/h)
